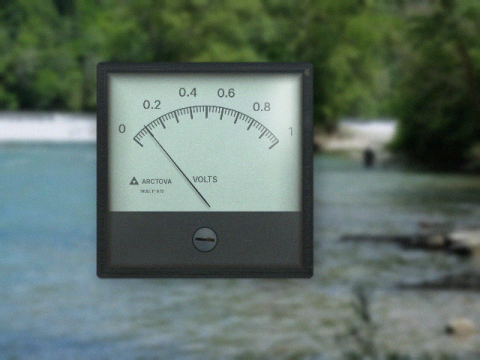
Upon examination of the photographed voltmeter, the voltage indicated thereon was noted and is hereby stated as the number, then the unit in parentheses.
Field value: 0.1 (V)
